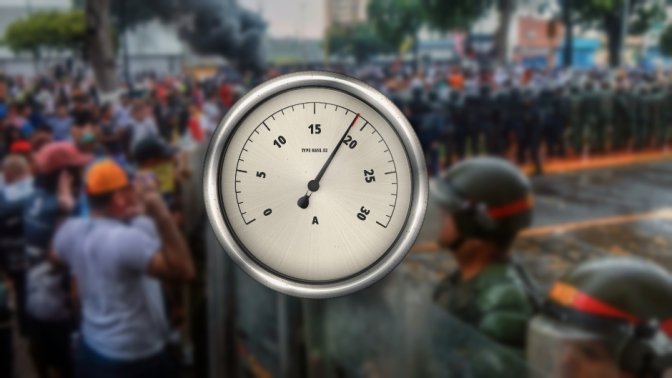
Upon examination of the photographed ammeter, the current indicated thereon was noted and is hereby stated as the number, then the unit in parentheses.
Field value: 19 (A)
